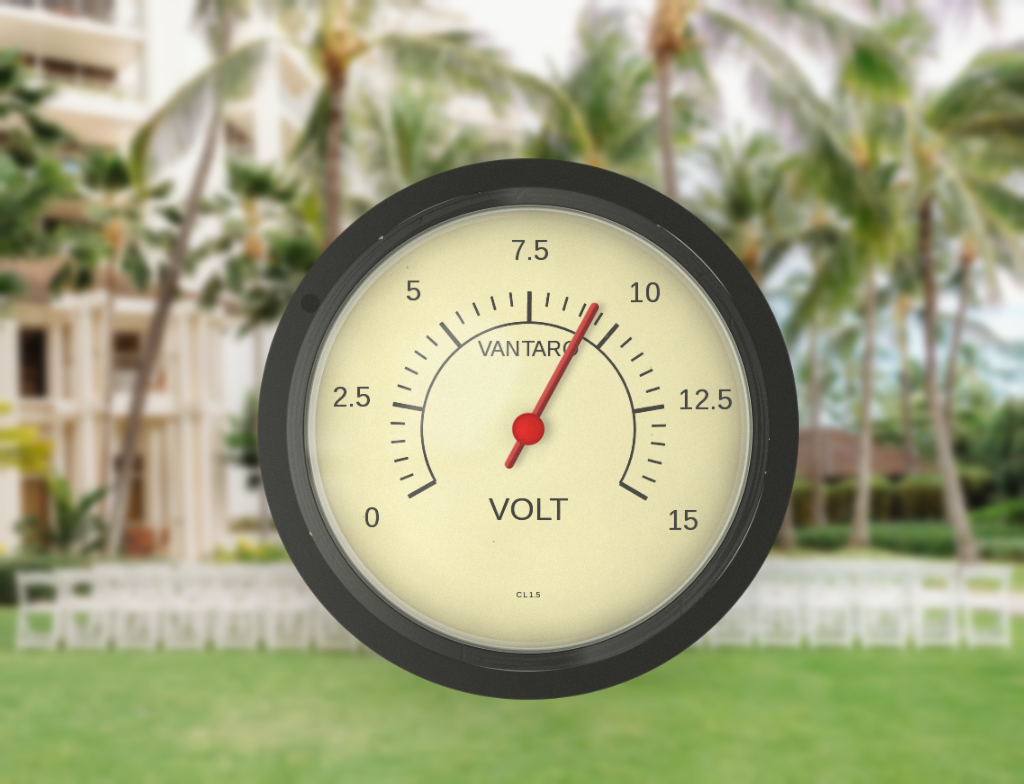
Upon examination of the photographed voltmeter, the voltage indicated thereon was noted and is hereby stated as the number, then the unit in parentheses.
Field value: 9.25 (V)
